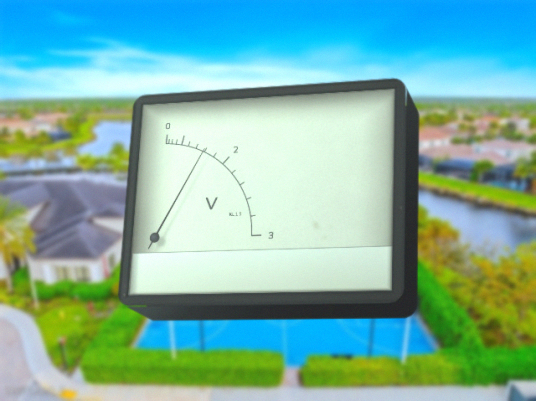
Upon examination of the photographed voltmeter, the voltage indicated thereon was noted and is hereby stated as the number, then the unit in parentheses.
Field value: 1.6 (V)
